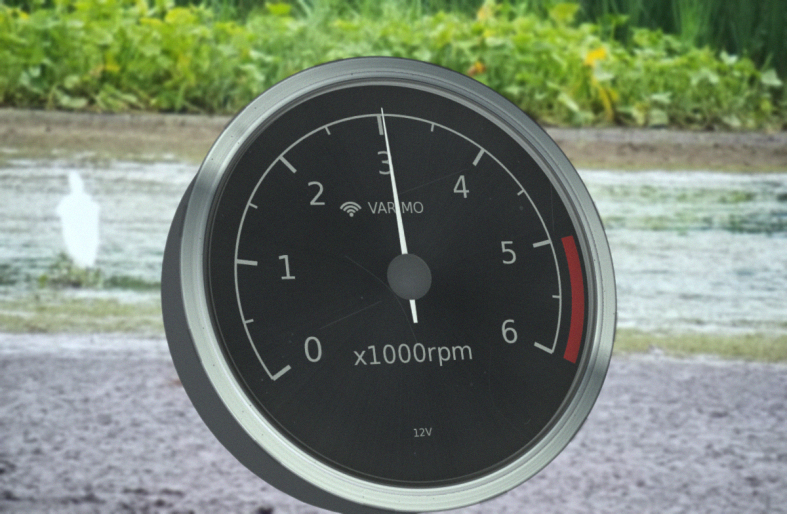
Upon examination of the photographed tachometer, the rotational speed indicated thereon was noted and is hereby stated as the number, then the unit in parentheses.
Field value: 3000 (rpm)
